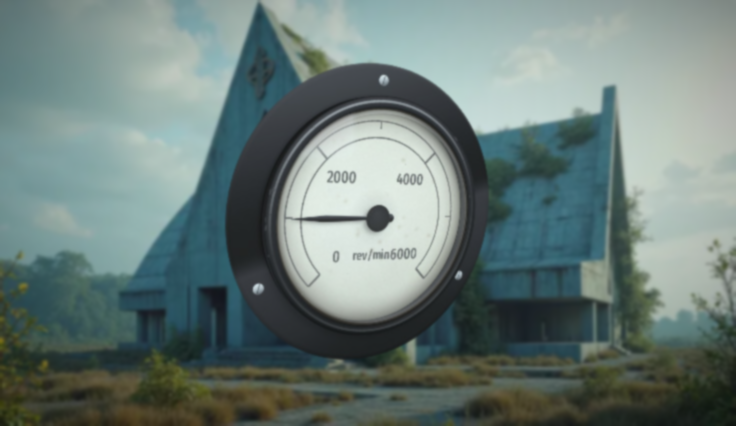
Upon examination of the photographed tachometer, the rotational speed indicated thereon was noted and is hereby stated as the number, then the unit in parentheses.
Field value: 1000 (rpm)
